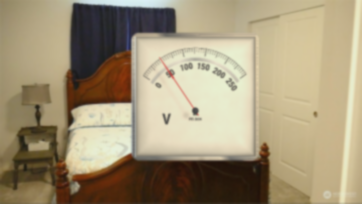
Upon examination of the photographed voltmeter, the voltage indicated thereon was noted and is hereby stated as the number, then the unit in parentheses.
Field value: 50 (V)
